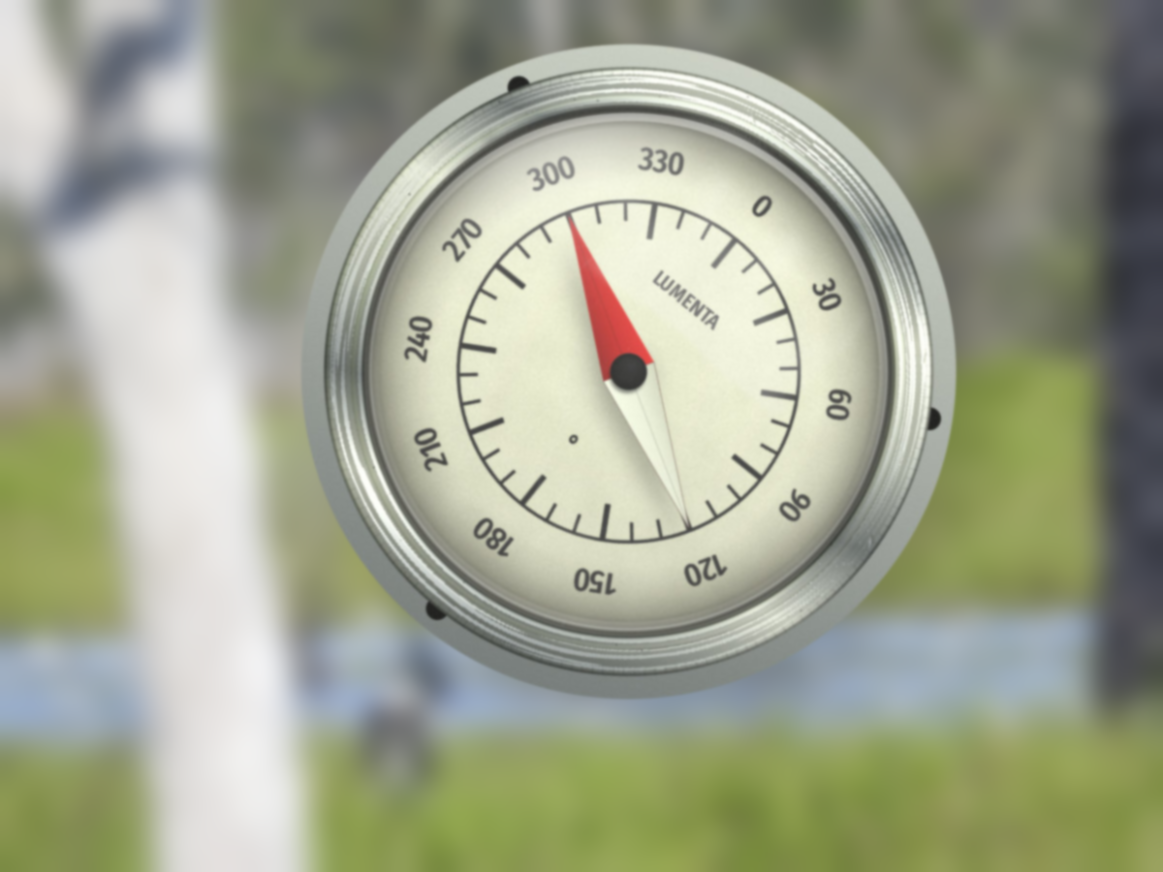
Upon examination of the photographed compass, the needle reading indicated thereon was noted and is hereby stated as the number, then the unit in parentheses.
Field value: 300 (°)
